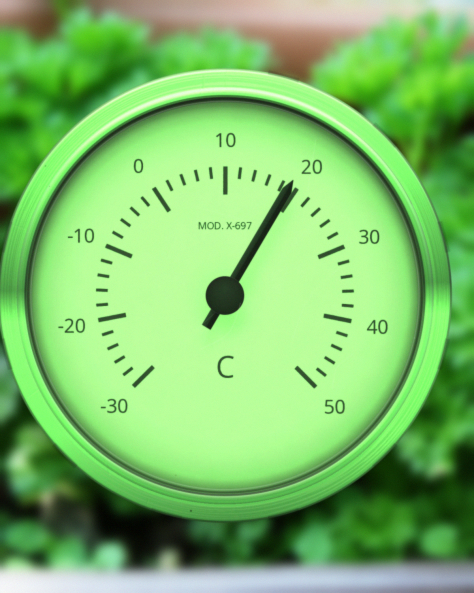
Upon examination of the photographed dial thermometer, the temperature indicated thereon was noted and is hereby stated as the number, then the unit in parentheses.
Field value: 19 (°C)
